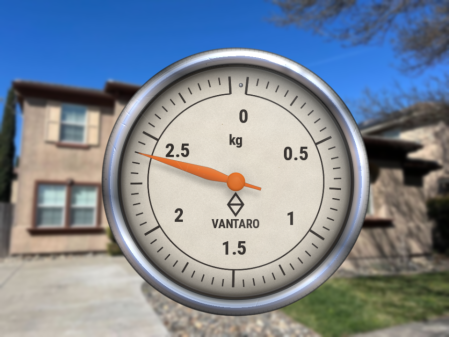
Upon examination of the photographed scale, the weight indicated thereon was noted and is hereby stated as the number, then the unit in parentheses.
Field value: 2.4 (kg)
